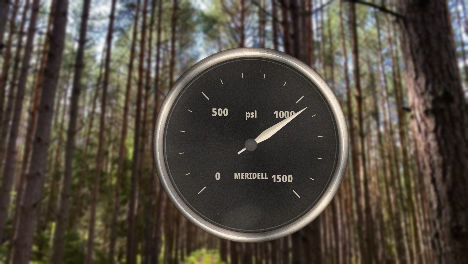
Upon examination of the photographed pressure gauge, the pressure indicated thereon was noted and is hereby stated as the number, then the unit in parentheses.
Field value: 1050 (psi)
